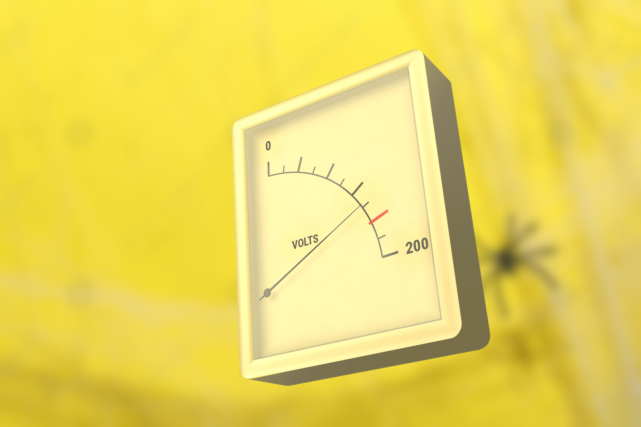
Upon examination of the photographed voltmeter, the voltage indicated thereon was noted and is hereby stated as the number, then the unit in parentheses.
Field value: 140 (V)
